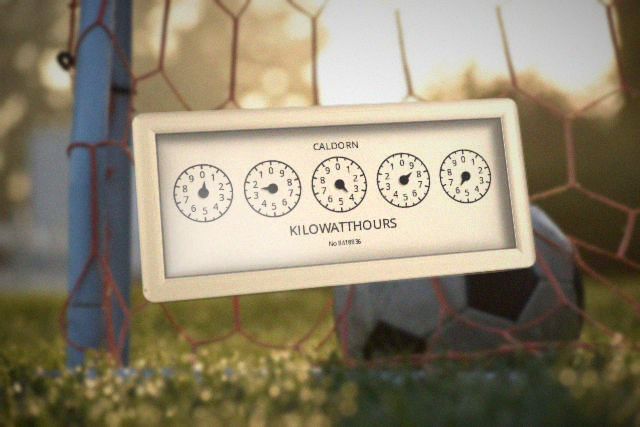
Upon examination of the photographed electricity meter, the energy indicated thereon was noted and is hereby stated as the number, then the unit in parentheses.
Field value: 2386 (kWh)
